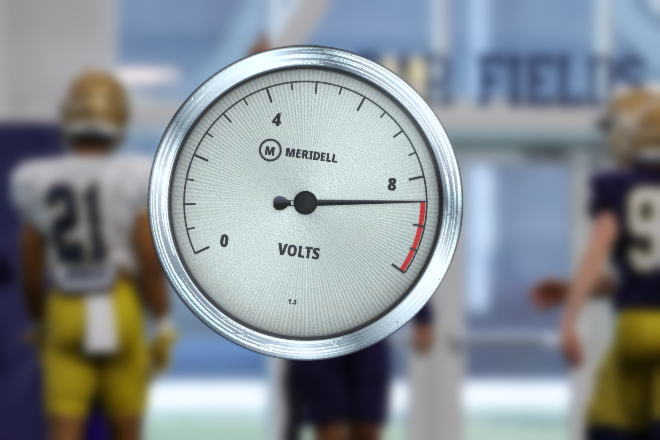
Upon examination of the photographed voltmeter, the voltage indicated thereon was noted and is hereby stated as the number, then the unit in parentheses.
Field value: 8.5 (V)
